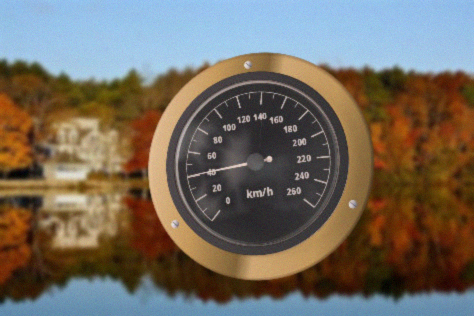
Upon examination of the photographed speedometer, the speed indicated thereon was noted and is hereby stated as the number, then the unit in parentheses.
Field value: 40 (km/h)
